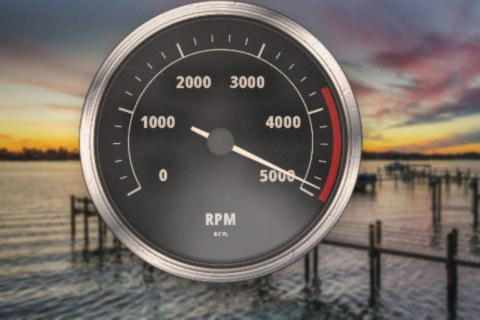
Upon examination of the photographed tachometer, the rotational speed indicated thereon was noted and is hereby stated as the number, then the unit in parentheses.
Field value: 4900 (rpm)
